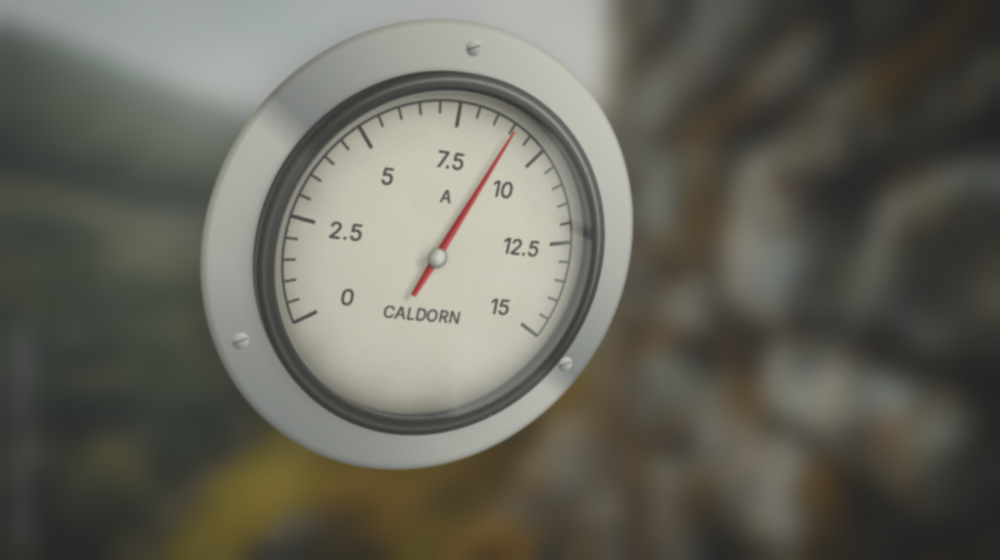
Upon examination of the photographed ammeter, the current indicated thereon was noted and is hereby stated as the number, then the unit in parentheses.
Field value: 9 (A)
